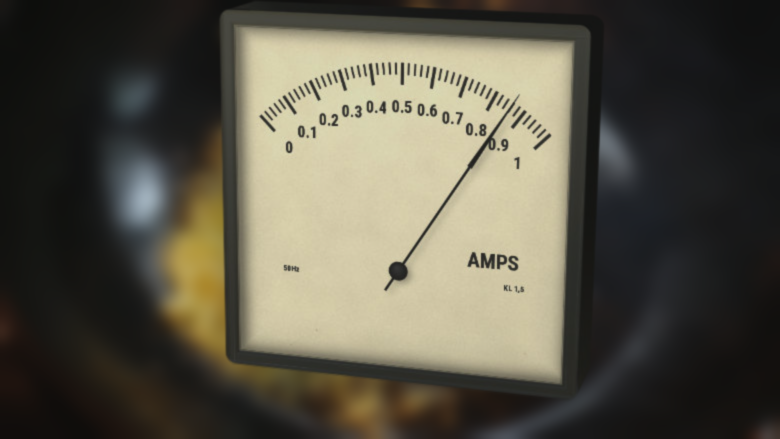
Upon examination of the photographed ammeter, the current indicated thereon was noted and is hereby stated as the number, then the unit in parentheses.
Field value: 0.86 (A)
